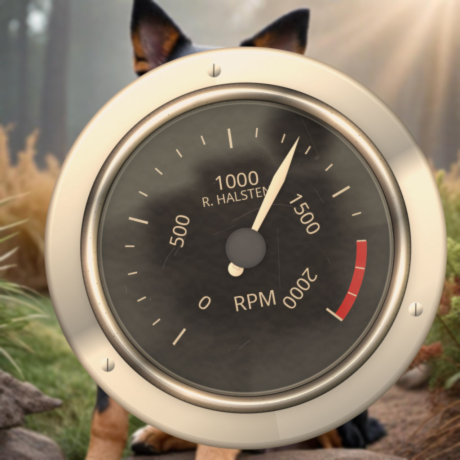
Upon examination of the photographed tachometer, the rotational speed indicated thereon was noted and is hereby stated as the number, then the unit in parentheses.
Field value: 1250 (rpm)
